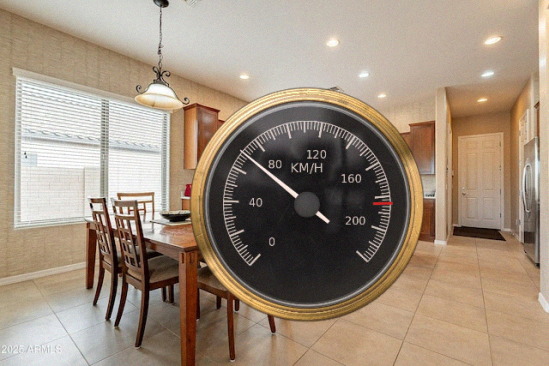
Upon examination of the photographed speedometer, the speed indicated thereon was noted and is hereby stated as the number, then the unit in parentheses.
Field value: 70 (km/h)
